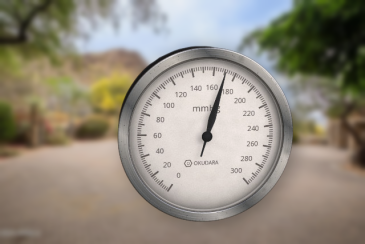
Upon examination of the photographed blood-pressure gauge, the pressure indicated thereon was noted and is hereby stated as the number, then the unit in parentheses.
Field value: 170 (mmHg)
